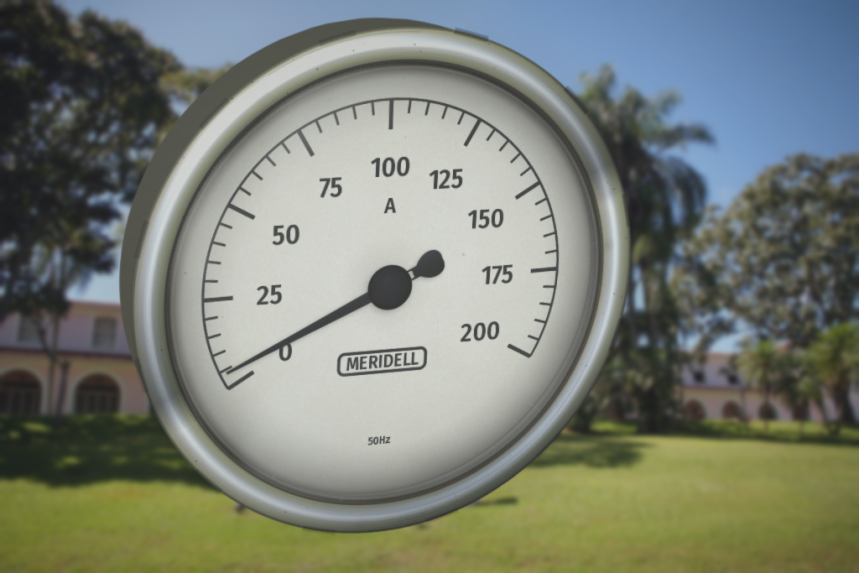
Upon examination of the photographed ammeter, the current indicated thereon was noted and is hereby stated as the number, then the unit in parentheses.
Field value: 5 (A)
